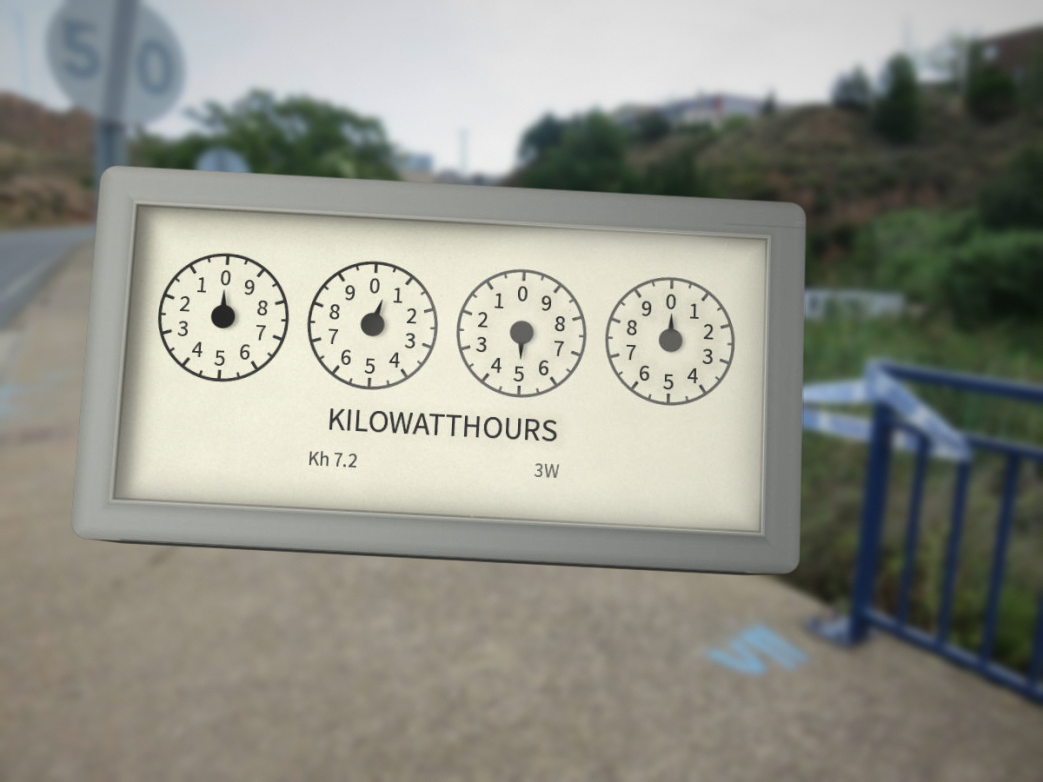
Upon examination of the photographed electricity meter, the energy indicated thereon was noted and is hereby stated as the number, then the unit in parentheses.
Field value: 50 (kWh)
